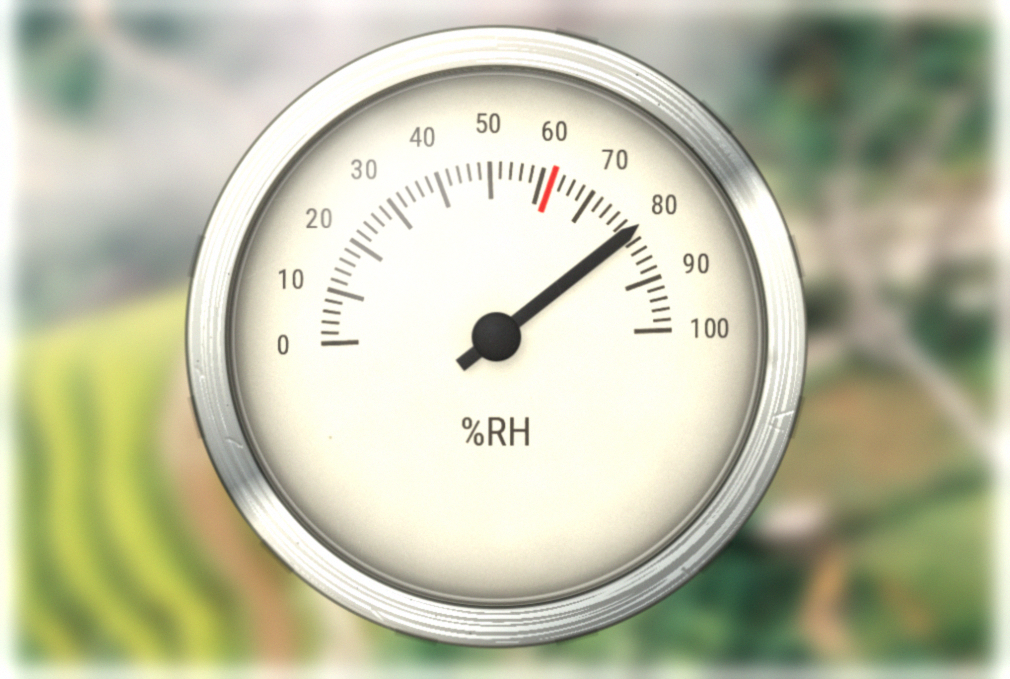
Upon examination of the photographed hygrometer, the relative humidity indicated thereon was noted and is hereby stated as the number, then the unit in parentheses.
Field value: 80 (%)
